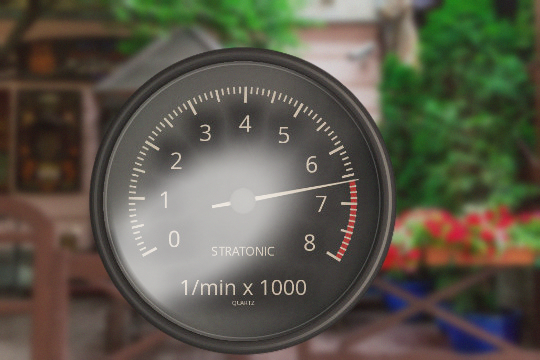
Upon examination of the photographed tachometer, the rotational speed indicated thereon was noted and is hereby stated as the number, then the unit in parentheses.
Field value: 6600 (rpm)
